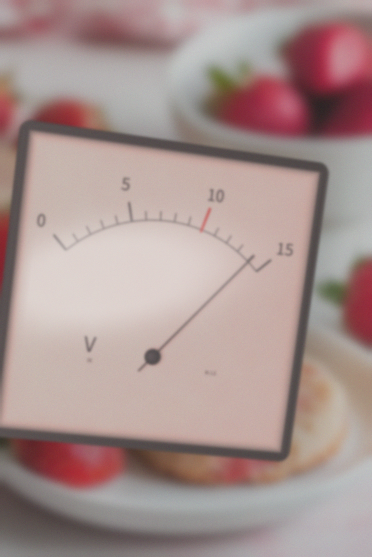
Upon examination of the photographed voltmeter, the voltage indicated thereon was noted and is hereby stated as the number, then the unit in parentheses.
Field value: 14 (V)
